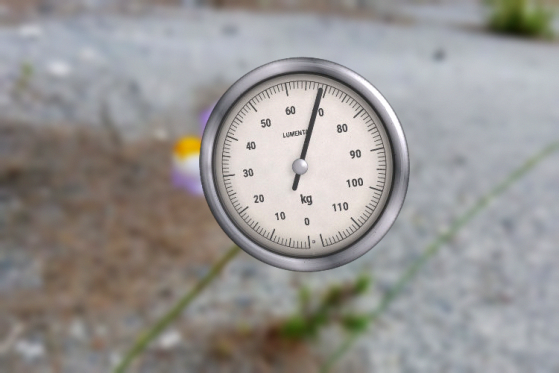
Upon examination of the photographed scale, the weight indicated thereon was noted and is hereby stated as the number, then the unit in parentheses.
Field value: 69 (kg)
